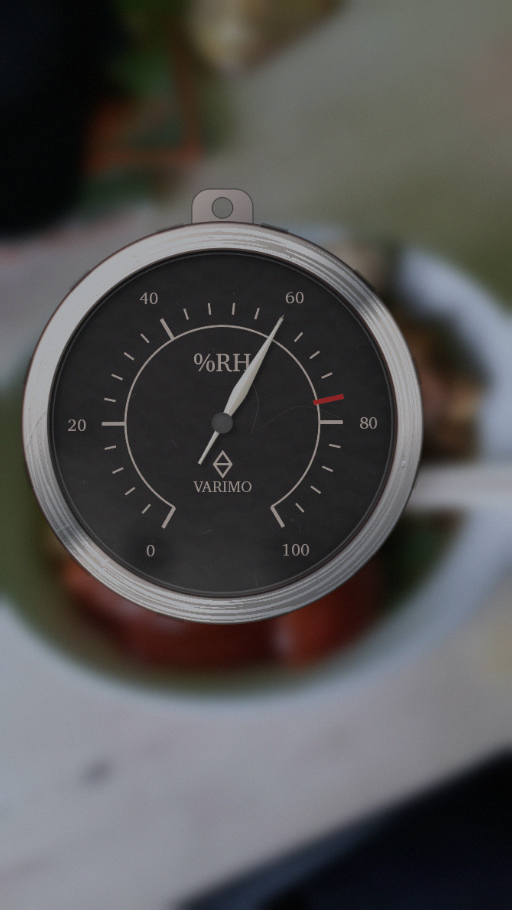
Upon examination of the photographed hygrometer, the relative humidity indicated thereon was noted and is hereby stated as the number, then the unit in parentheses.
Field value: 60 (%)
